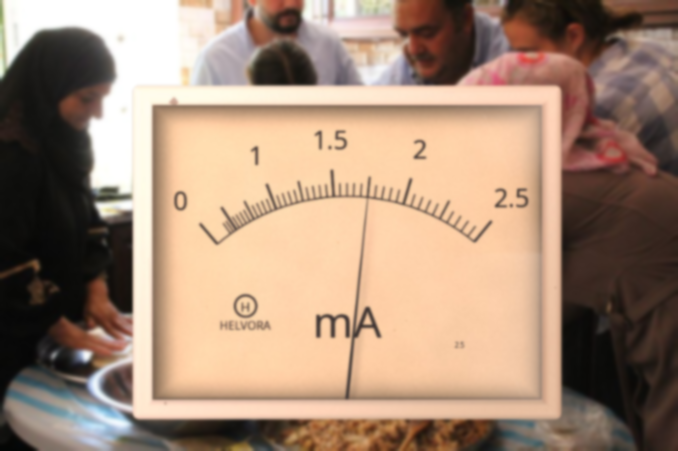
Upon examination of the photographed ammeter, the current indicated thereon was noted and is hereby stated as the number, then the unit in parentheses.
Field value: 1.75 (mA)
